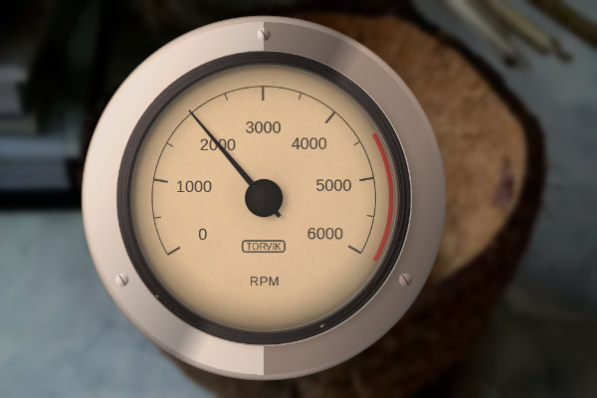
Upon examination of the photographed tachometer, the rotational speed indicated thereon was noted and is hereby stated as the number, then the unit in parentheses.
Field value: 2000 (rpm)
